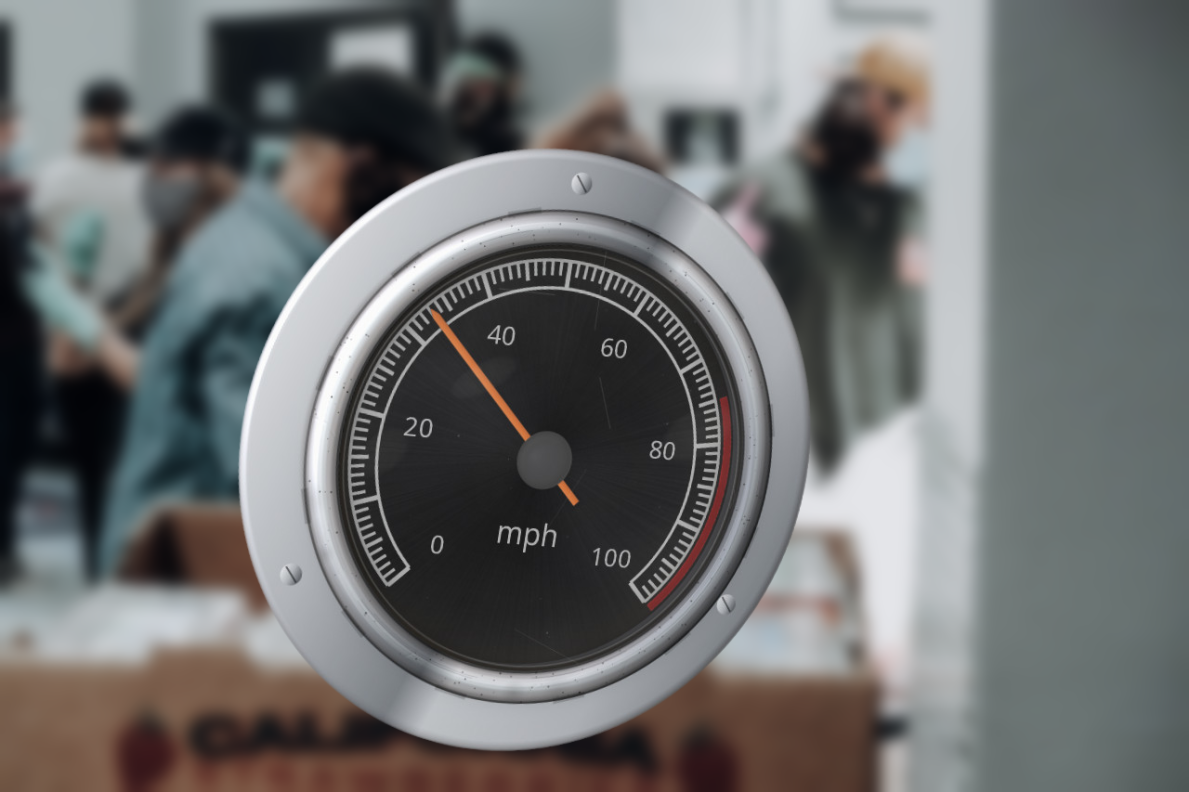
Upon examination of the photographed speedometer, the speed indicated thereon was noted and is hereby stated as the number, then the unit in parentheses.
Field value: 33 (mph)
